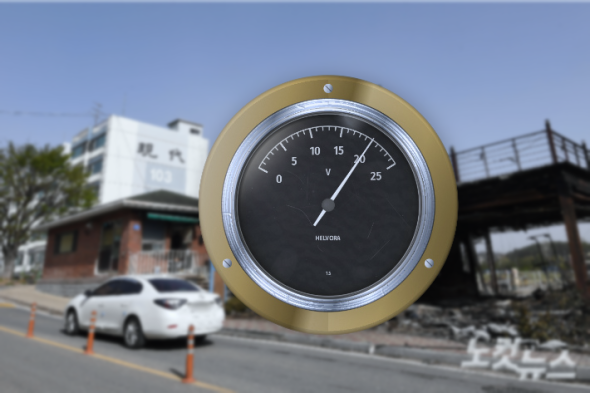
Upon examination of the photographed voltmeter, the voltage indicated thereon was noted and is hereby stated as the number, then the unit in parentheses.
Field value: 20 (V)
